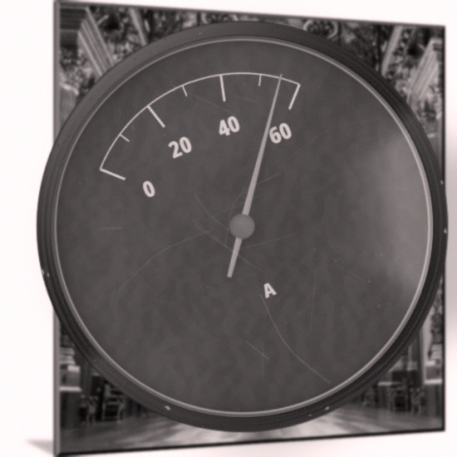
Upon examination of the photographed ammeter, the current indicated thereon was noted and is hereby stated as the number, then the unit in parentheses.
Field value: 55 (A)
